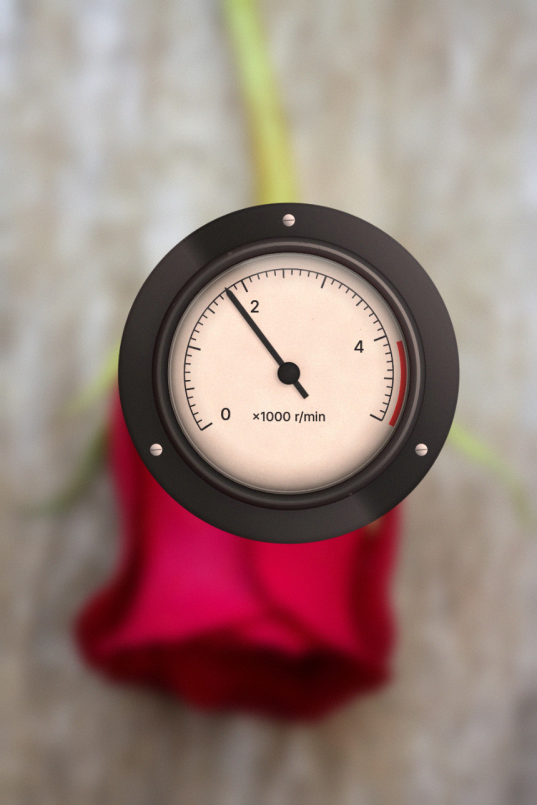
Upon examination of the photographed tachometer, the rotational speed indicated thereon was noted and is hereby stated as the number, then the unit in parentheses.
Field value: 1800 (rpm)
